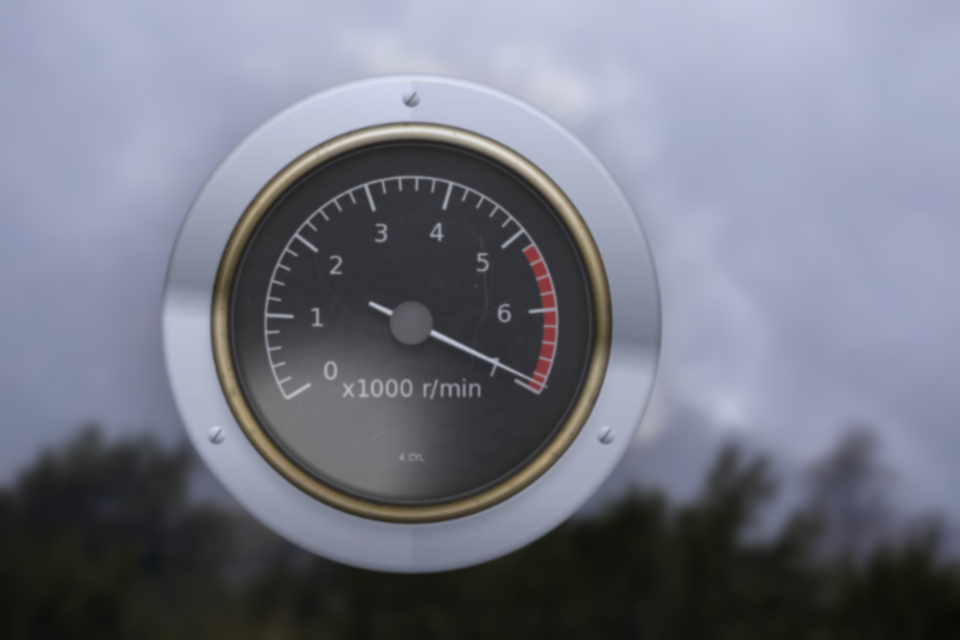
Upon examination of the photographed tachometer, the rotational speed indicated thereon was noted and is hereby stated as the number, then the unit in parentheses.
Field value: 6900 (rpm)
